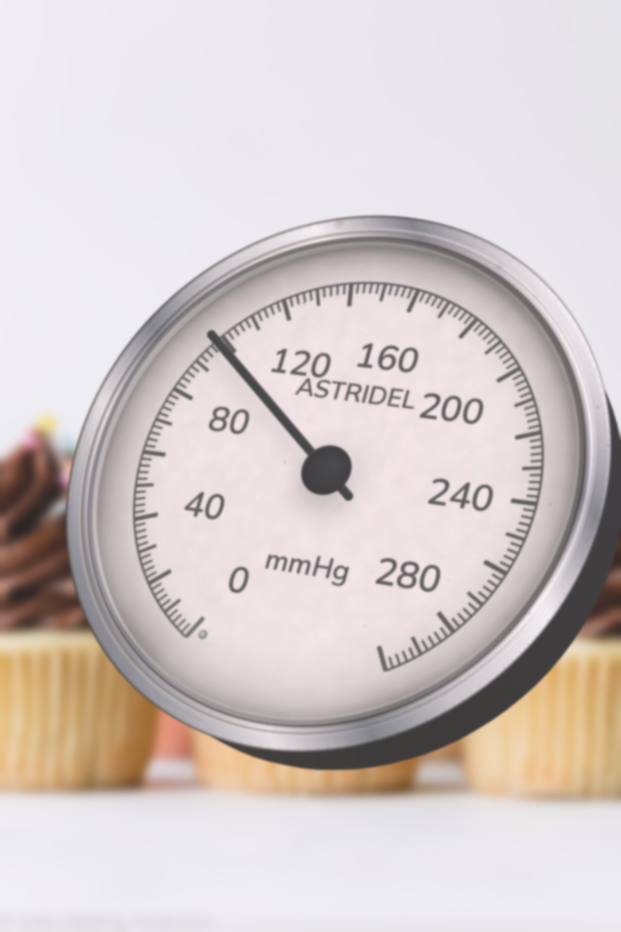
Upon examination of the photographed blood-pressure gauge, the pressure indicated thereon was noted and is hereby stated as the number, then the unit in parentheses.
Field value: 98 (mmHg)
